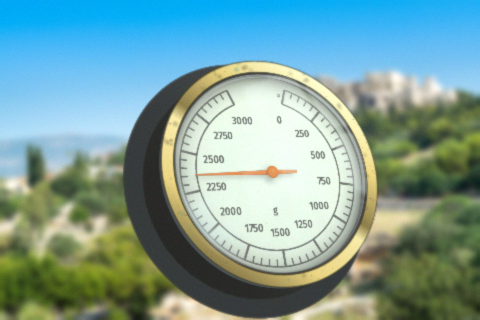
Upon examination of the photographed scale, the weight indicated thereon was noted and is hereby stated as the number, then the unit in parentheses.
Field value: 2350 (g)
